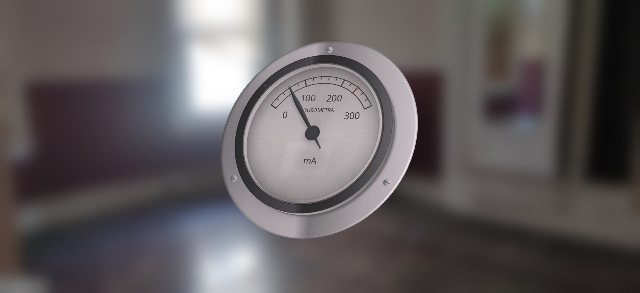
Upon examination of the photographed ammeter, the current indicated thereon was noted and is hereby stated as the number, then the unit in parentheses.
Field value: 60 (mA)
